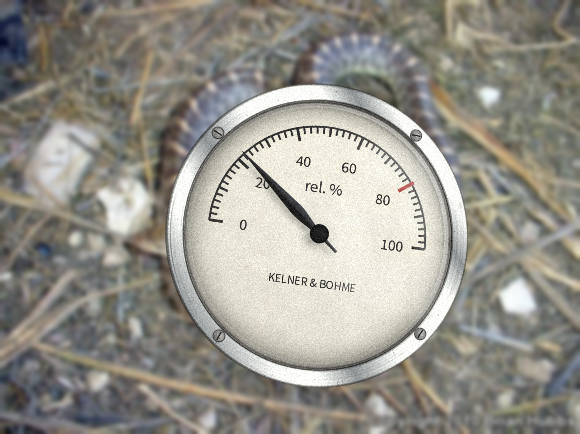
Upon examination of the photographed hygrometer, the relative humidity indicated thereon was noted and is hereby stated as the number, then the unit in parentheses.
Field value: 22 (%)
